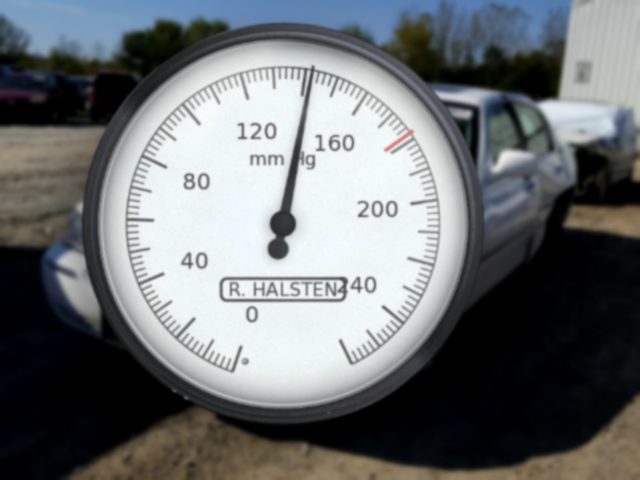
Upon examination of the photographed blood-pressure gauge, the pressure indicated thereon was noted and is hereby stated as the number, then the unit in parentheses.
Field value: 142 (mmHg)
